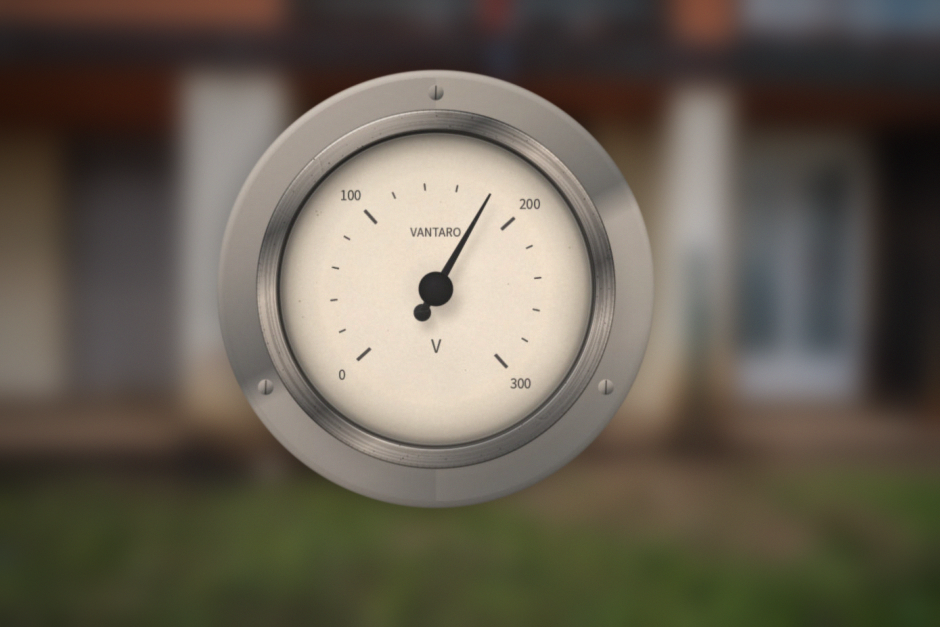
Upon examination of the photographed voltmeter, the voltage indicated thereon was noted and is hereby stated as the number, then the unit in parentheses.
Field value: 180 (V)
